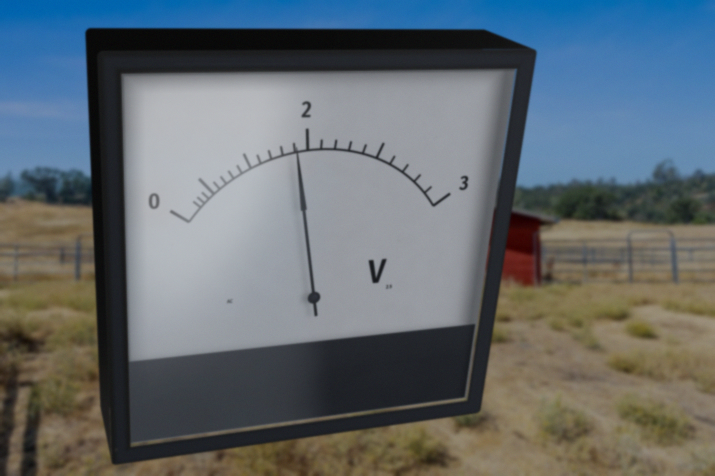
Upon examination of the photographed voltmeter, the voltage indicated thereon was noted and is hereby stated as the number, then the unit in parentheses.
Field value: 1.9 (V)
